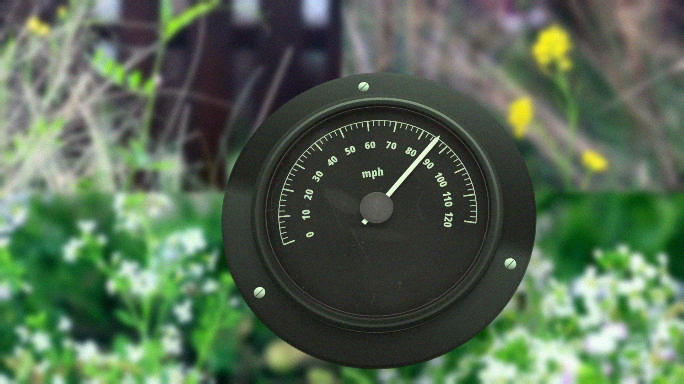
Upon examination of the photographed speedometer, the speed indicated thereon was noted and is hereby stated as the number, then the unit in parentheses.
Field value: 86 (mph)
